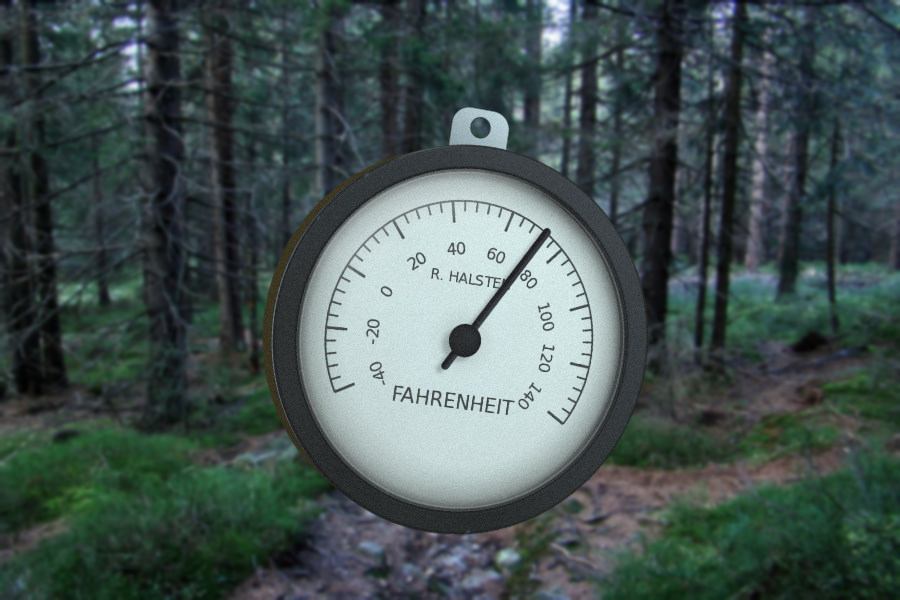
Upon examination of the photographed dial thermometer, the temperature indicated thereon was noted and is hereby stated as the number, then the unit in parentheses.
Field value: 72 (°F)
